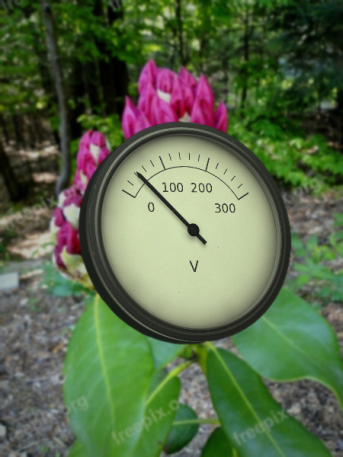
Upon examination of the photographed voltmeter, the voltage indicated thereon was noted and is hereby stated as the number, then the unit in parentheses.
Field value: 40 (V)
